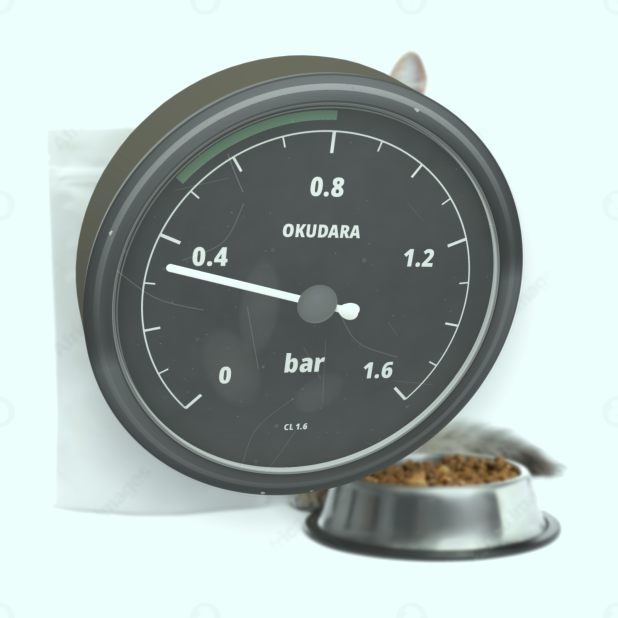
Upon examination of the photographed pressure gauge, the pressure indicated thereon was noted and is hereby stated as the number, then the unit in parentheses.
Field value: 0.35 (bar)
